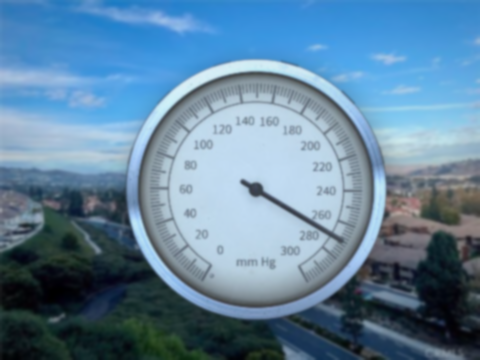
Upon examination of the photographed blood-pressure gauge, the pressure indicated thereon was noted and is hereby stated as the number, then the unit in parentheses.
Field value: 270 (mmHg)
